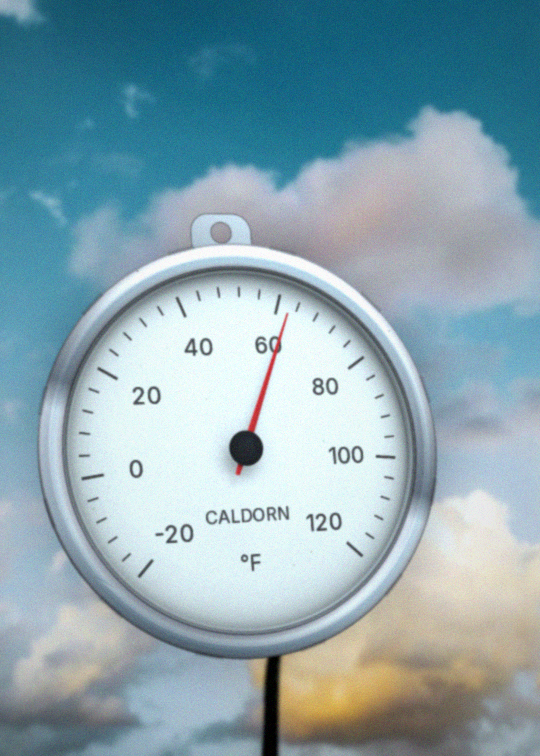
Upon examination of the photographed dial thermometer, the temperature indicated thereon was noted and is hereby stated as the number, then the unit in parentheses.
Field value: 62 (°F)
